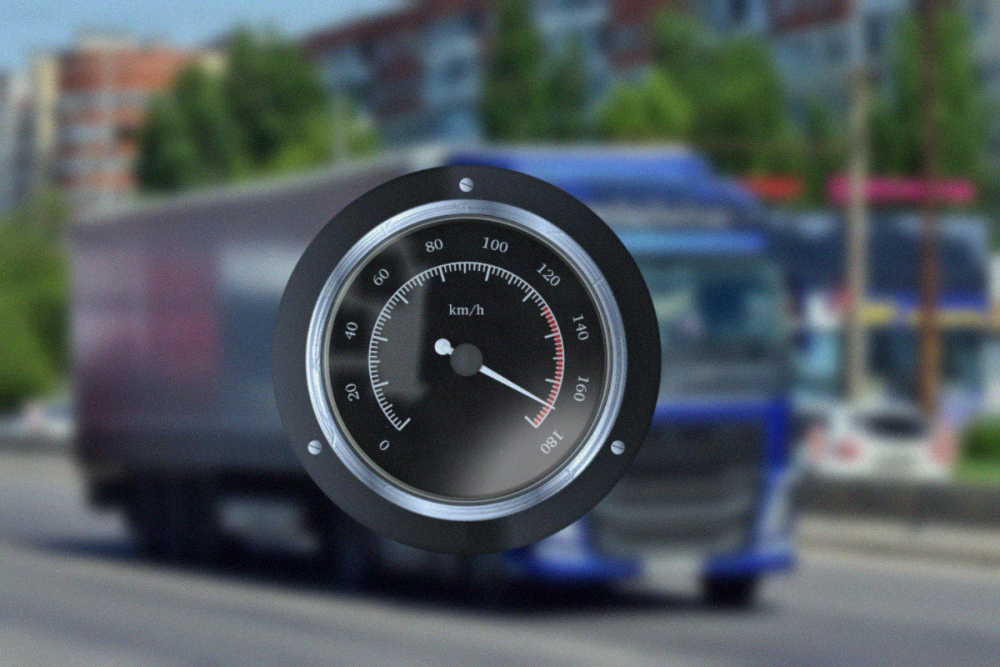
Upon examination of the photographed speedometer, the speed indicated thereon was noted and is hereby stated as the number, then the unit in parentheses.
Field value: 170 (km/h)
